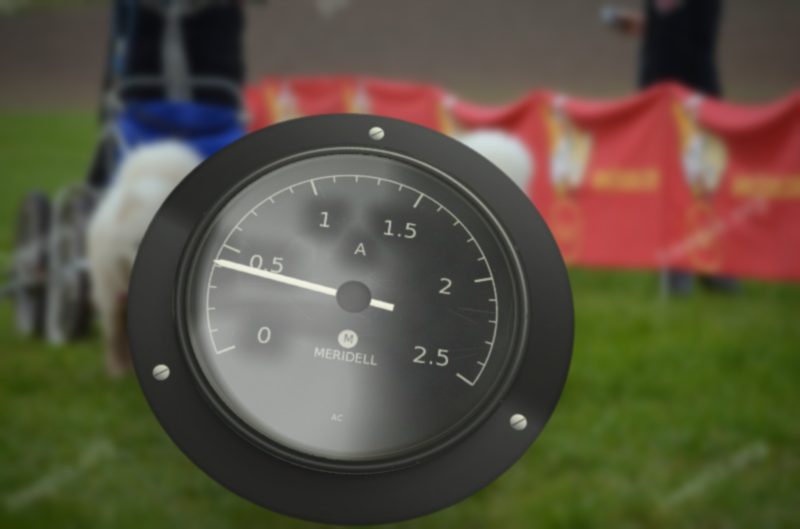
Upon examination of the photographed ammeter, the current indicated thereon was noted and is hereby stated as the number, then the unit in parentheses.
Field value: 0.4 (A)
